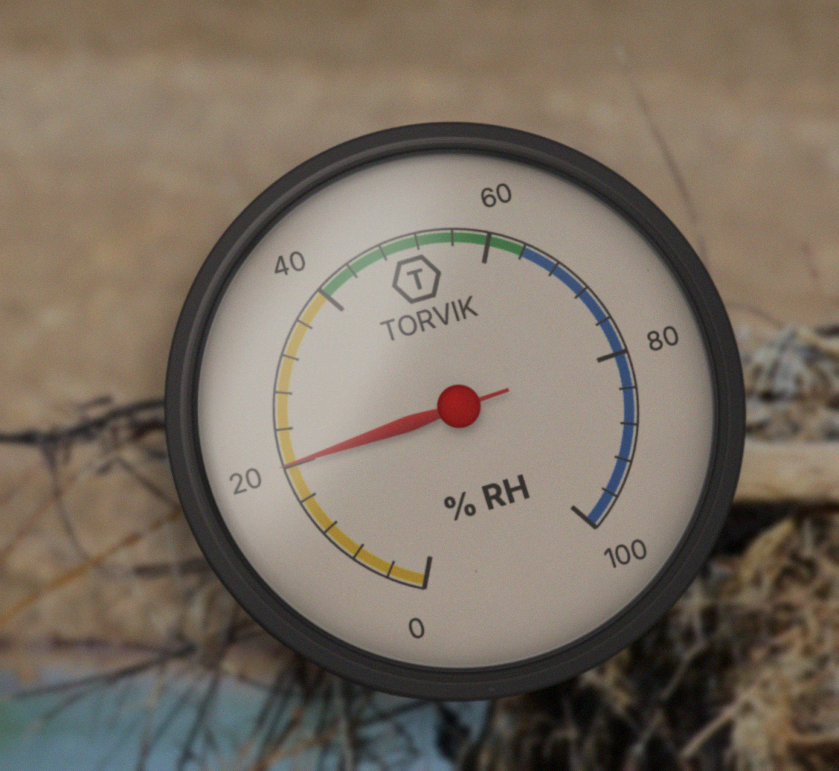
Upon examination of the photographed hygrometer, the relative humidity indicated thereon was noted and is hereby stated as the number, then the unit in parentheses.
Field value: 20 (%)
